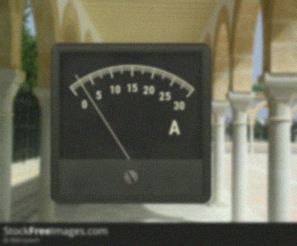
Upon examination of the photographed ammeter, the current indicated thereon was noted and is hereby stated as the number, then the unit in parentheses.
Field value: 2.5 (A)
